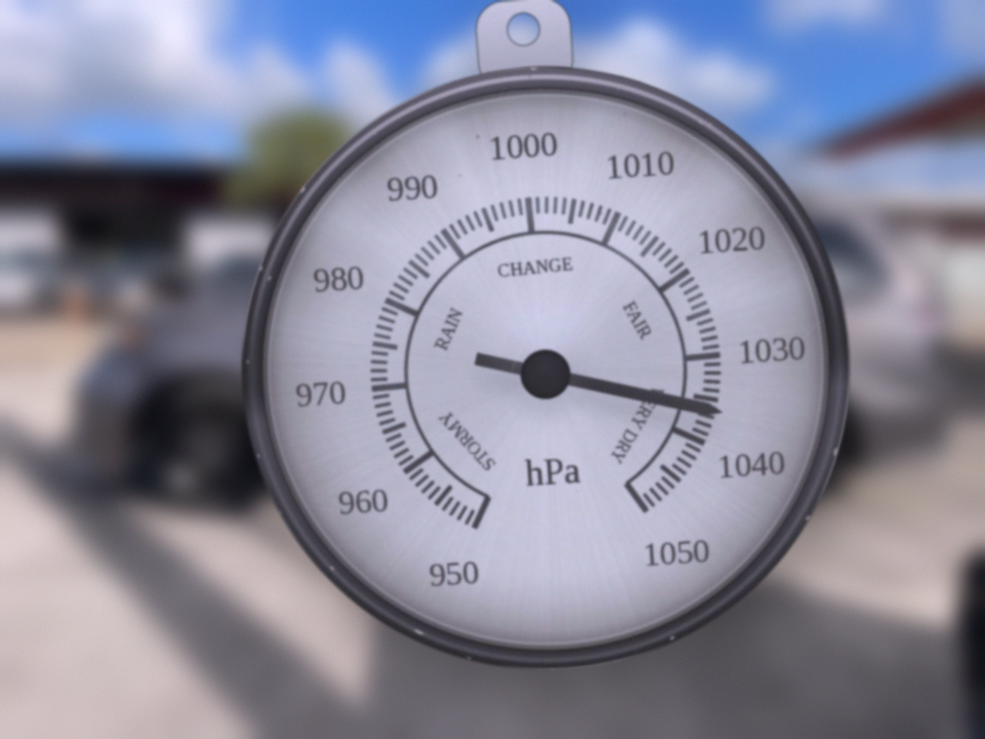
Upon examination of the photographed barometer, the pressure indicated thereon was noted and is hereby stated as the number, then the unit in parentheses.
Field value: 1036 (hPa)
